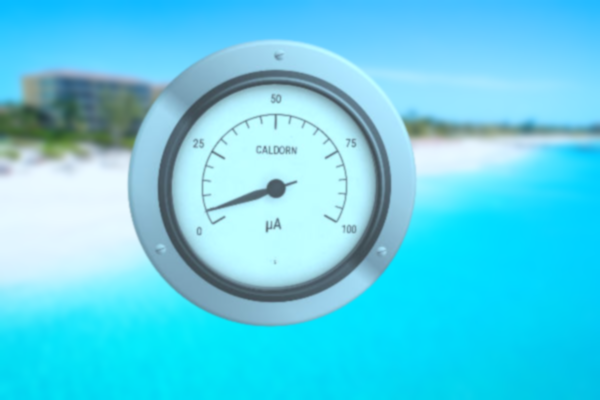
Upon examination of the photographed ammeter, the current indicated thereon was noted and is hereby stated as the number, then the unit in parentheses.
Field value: 5 (µA)
